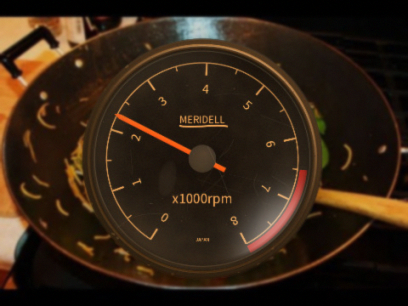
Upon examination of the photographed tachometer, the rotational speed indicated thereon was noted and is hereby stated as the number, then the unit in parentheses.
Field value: 2250 (rpm)
